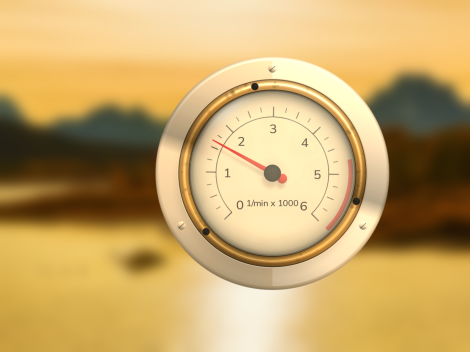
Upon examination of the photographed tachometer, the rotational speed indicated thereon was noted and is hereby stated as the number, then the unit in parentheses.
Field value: 1625 (rpm)
